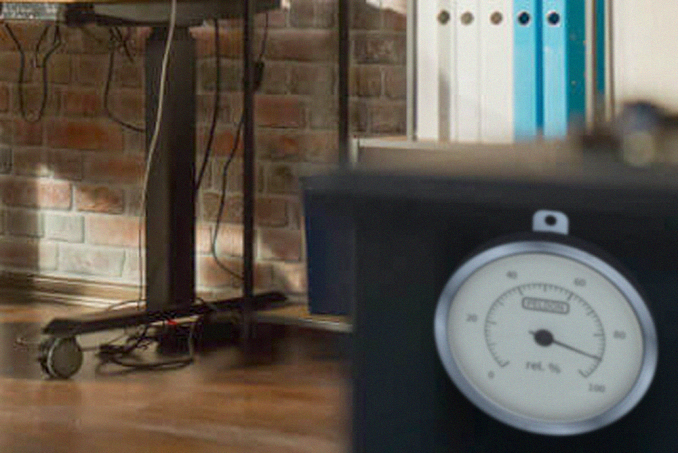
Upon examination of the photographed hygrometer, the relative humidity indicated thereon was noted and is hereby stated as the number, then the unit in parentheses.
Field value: 90 (%)
